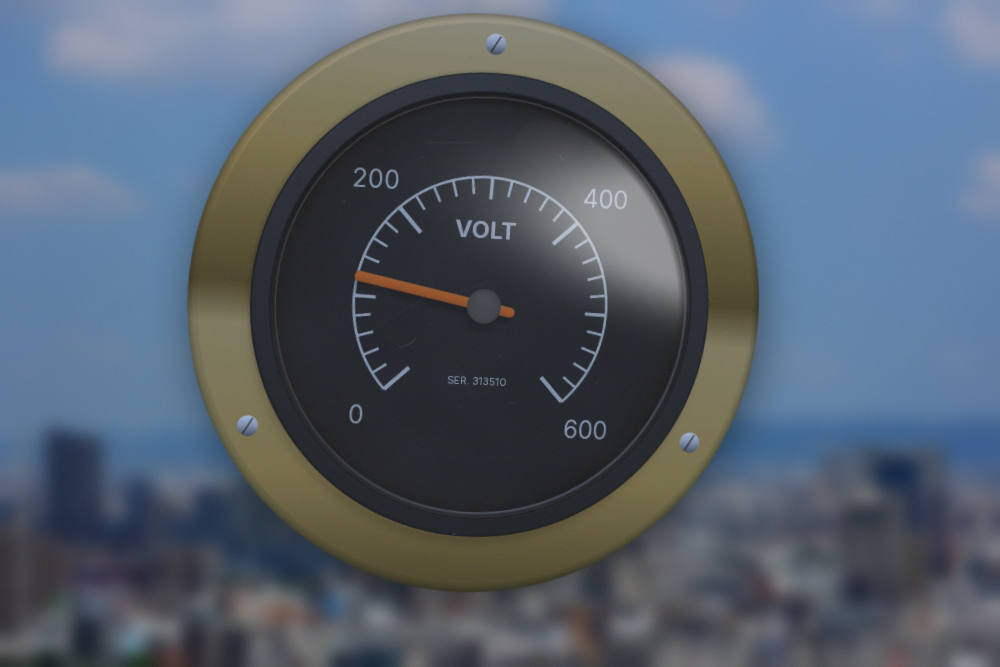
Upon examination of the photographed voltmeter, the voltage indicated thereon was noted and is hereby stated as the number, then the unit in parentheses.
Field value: 120 (V)
